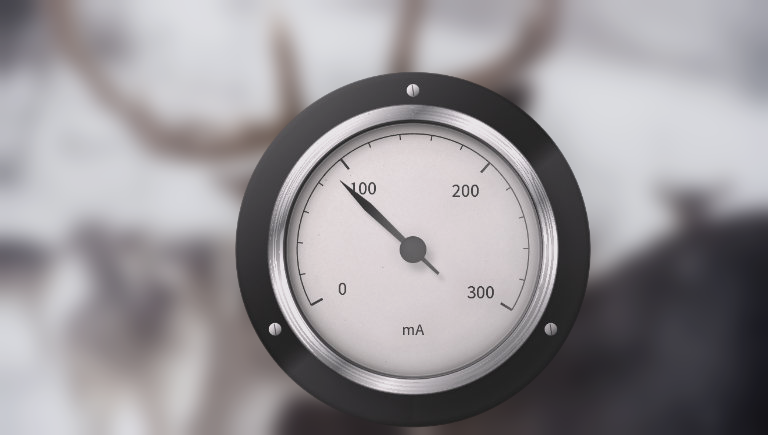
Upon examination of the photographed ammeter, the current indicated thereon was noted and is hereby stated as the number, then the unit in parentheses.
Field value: 90 (mA)
